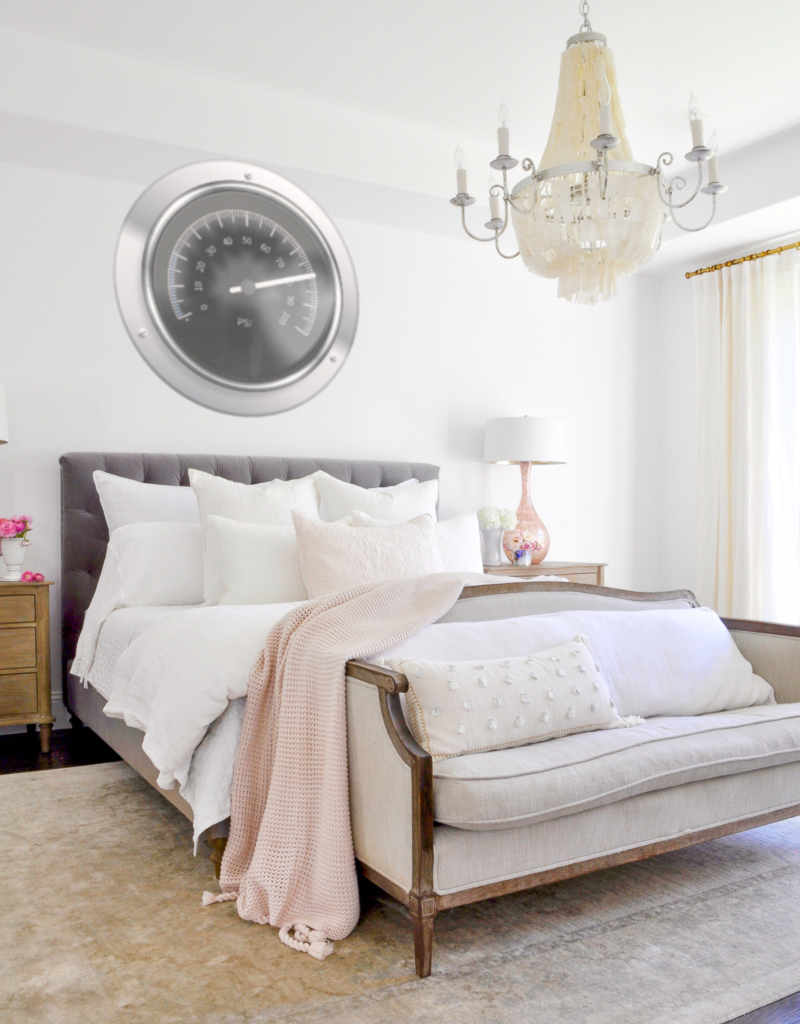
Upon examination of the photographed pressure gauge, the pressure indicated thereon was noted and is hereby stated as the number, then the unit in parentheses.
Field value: 80 (psi)
